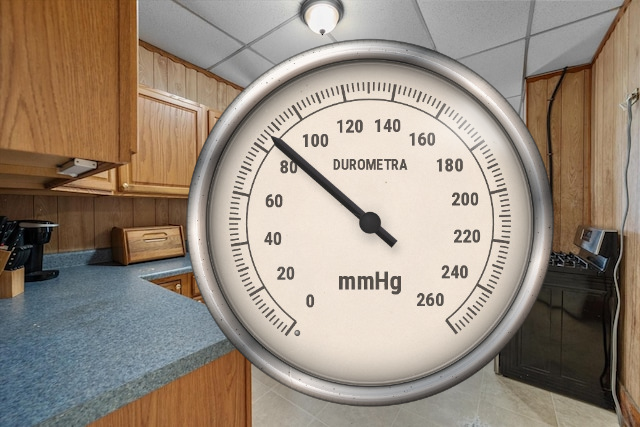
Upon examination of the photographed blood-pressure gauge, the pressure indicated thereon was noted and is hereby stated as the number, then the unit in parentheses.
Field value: 86 (mmHg)
